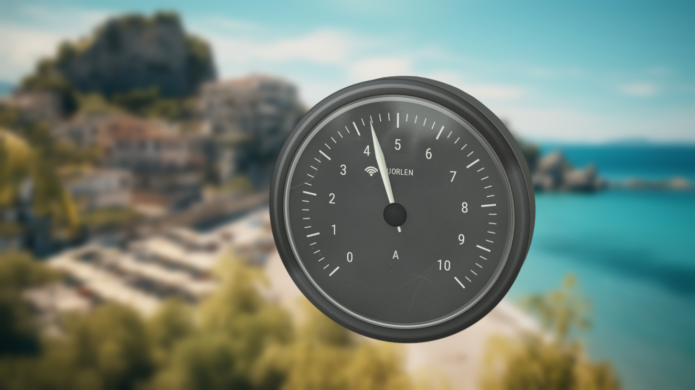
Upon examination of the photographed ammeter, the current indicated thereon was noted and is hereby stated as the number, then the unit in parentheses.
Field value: 4.4 (A)
